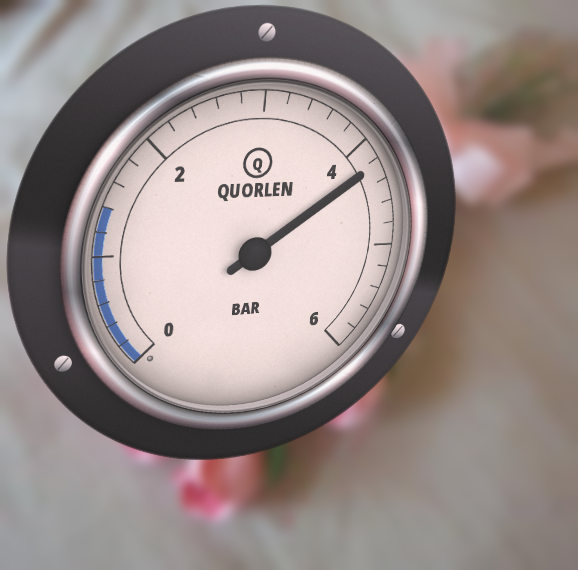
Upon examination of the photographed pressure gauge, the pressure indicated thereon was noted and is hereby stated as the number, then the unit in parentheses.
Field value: 4.2 (bar)
